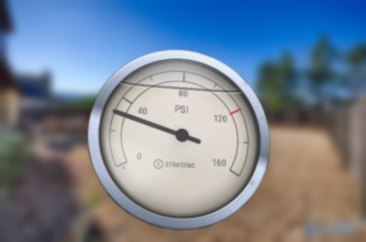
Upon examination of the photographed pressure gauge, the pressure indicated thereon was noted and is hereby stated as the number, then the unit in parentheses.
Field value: 30 (psi)
